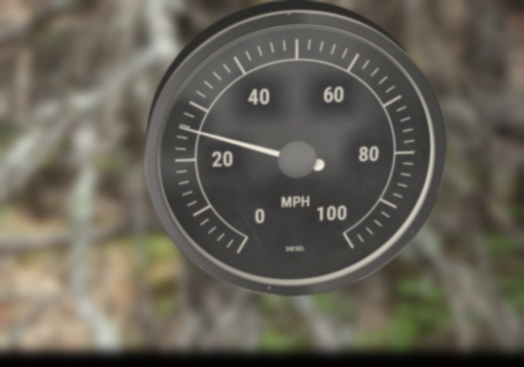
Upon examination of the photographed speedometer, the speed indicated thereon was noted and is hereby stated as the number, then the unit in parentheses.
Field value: 26 (mph)
